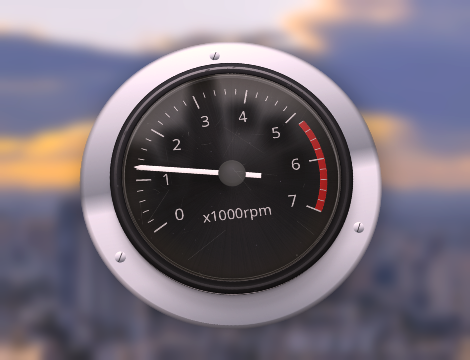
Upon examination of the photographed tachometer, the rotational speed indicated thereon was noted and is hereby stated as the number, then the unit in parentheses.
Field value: 1200 (rpm)
